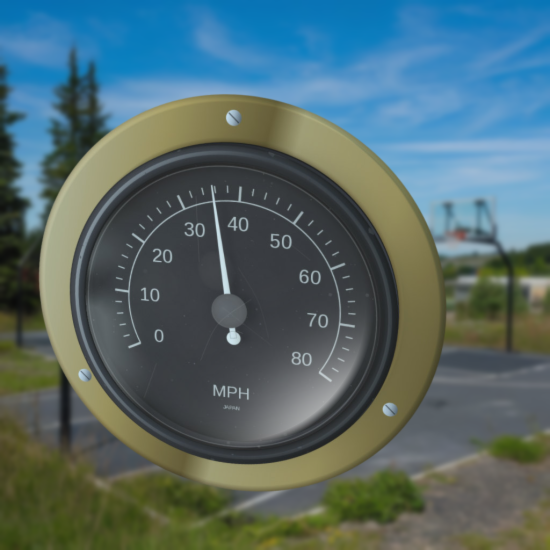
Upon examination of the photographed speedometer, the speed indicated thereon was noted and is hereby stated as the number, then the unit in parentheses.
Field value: 36 (mph)
